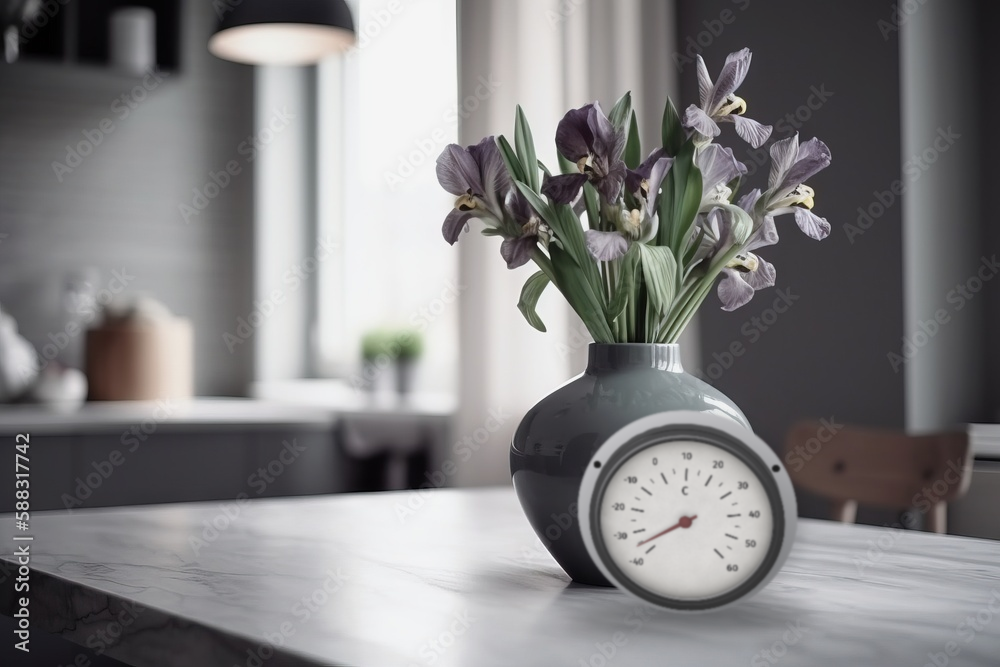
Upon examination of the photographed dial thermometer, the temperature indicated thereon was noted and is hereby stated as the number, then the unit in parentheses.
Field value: -35 (°C)
